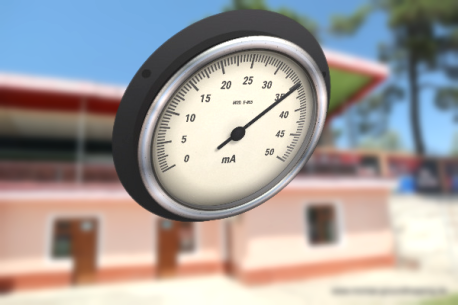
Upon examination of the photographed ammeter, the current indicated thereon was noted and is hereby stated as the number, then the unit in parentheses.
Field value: 35 (mA)
